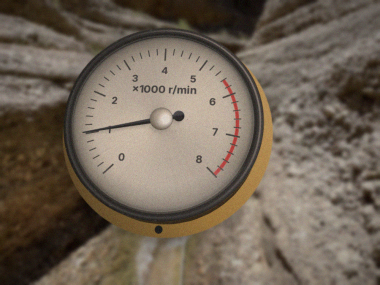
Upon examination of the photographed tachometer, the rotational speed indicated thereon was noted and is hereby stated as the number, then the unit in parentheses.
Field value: 1000 (rpm)
